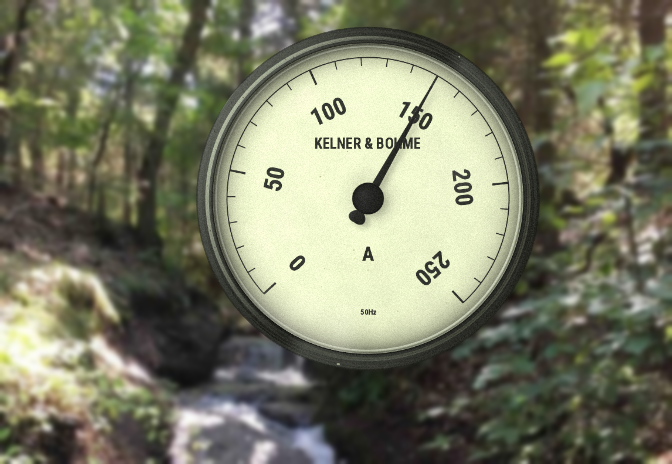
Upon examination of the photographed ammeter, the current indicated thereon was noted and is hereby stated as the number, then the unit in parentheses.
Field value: 150 (A)
